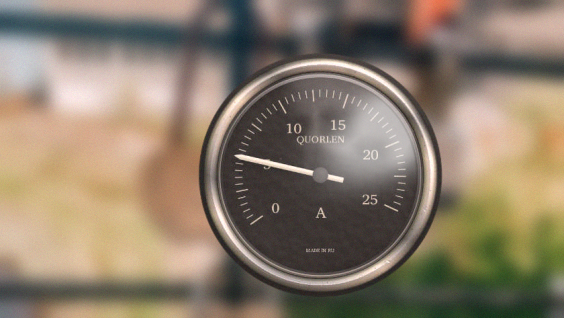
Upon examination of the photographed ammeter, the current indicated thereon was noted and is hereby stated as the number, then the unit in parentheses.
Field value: 5 (A)
